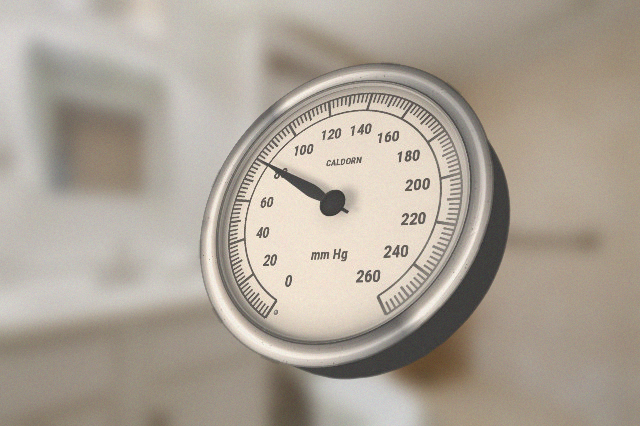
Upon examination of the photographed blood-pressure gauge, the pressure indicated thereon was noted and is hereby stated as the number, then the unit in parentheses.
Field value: 80 (mmHg)
